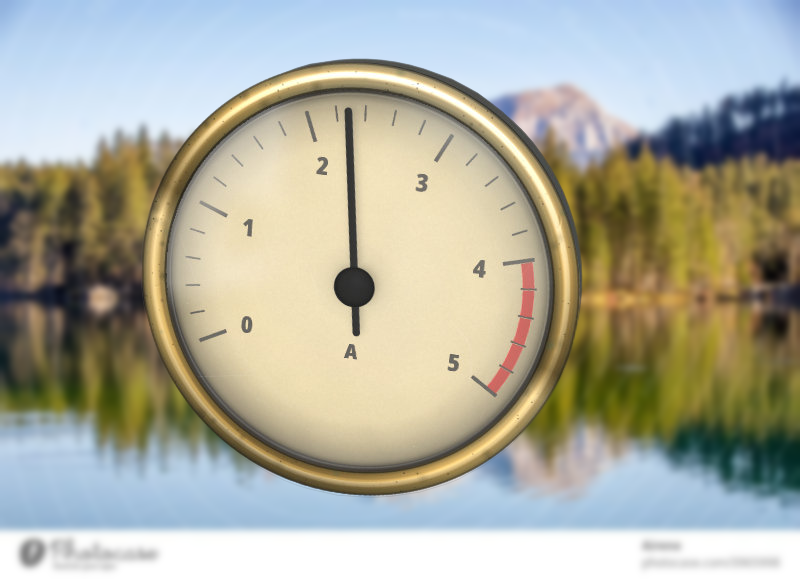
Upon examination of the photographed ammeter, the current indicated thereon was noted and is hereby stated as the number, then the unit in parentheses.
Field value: 2.3 (A)
